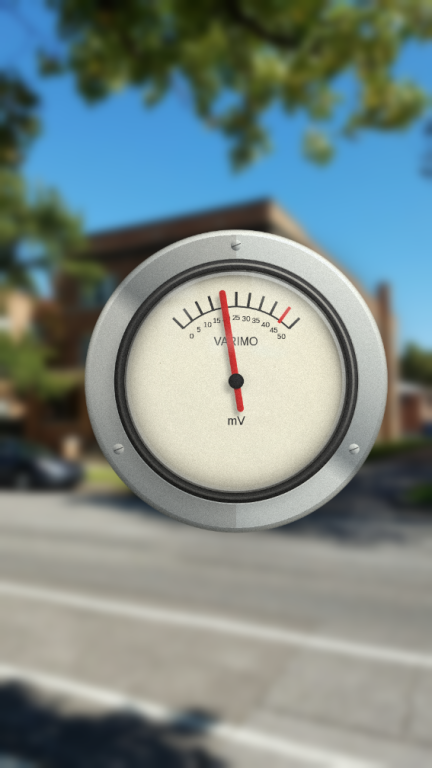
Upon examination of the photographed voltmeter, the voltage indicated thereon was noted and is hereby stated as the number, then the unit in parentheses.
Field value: 20 (mV)
